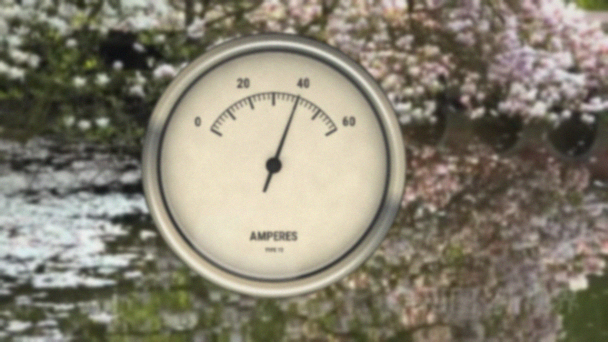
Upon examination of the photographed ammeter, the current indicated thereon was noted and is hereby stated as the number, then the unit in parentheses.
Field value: 40 (A)
